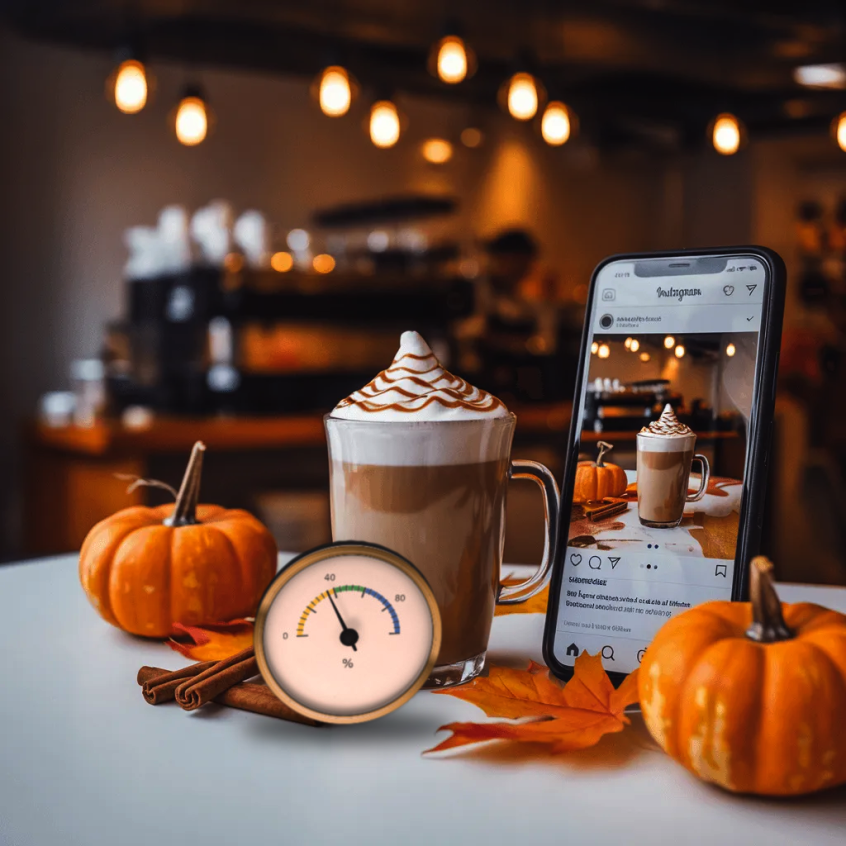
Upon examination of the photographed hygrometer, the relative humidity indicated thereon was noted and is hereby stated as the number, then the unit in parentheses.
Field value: 36 (%)
